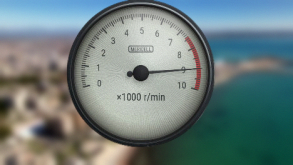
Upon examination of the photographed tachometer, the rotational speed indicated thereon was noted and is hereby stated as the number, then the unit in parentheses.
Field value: 9000 (rpm)
